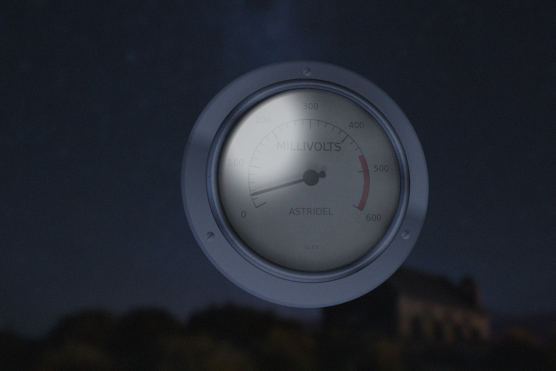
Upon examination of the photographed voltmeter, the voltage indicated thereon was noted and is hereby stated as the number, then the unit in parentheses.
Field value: 30 (mV)
